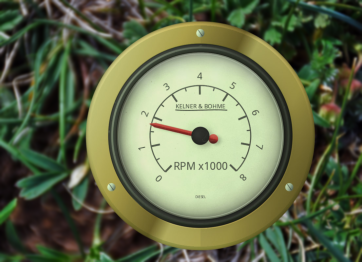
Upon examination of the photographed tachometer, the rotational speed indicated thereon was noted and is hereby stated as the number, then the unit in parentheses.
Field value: 1750 (rpm)
